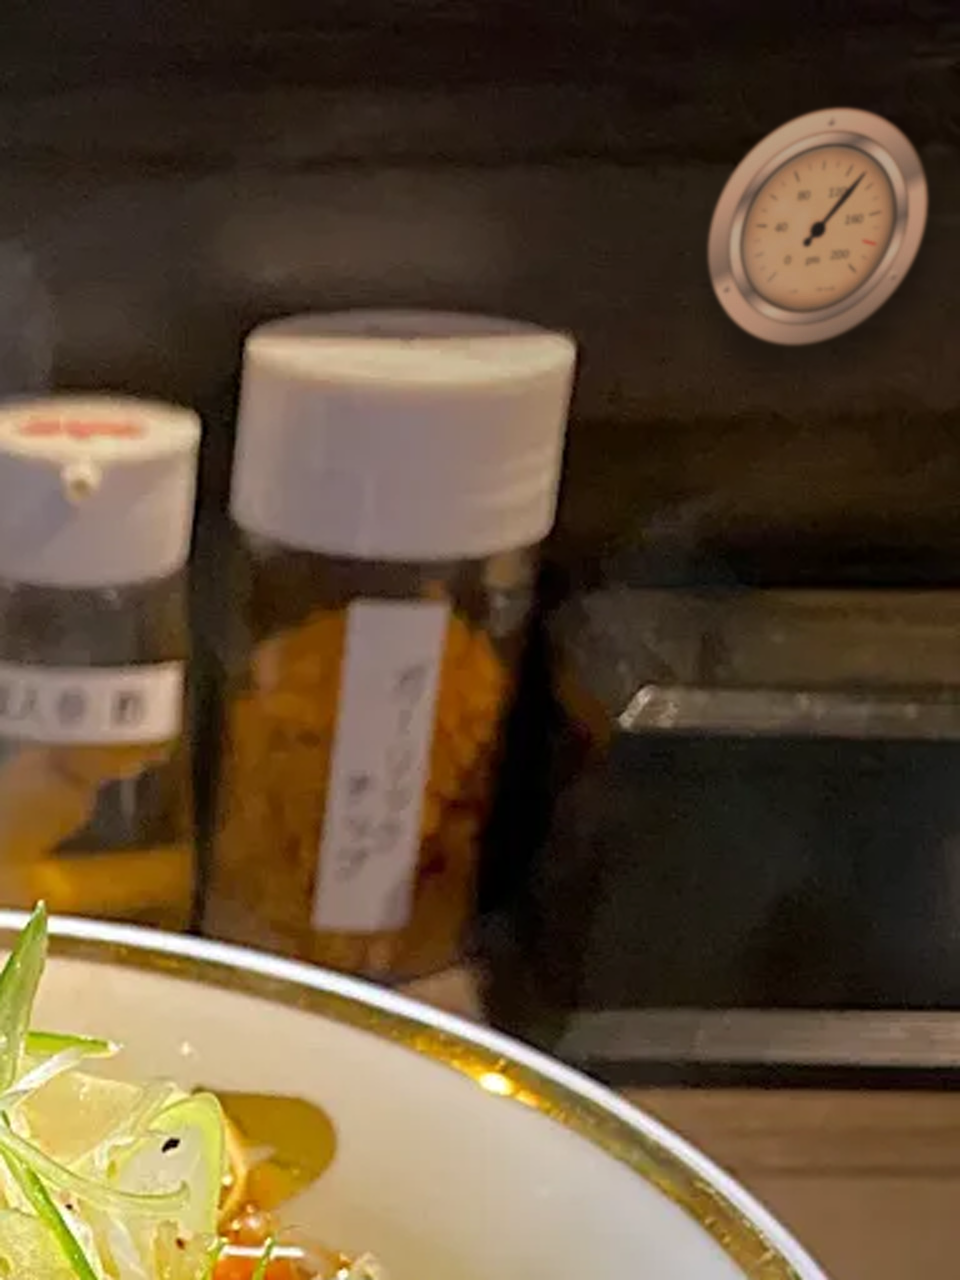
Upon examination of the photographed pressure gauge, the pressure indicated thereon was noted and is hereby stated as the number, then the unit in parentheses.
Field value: 130 (psi)
